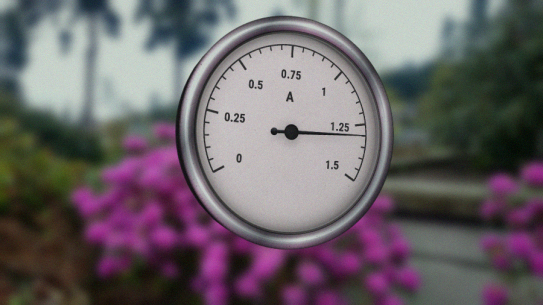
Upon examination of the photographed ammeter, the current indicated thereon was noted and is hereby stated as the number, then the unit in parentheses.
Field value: 1.3 (A)
